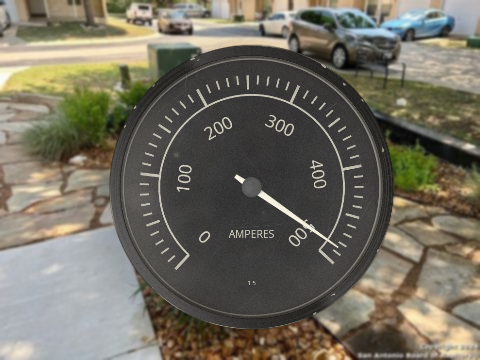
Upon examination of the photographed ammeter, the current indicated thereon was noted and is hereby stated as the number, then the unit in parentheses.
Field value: 485 (A)
